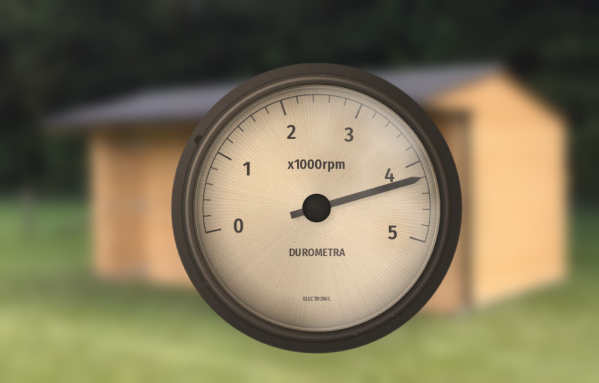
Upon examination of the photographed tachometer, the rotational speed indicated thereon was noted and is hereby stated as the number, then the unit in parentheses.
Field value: 4200 (rpm)
